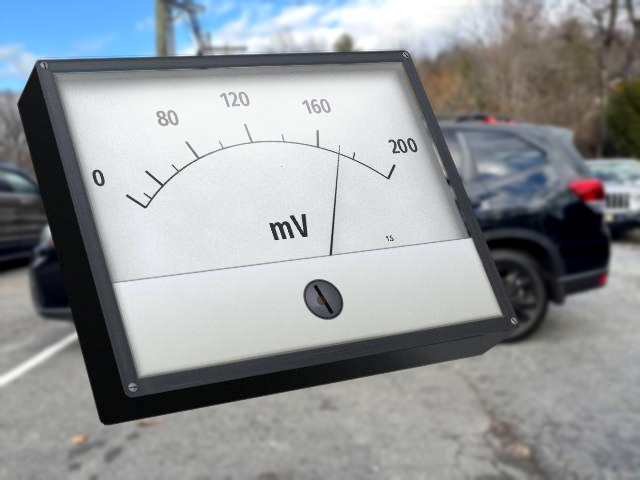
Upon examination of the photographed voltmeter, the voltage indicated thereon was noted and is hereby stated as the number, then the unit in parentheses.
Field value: 170 (mV)
